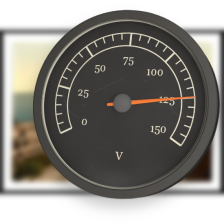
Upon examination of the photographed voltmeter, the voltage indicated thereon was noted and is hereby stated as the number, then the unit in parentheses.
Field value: 125 (V)
